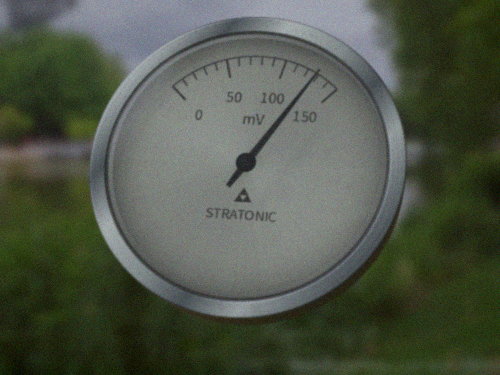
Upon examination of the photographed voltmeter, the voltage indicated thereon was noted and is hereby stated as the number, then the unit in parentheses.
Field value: 130 (mV)
